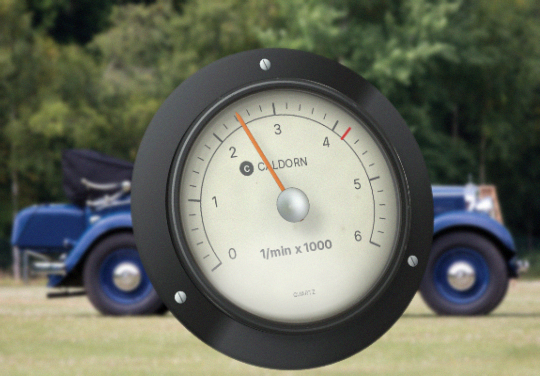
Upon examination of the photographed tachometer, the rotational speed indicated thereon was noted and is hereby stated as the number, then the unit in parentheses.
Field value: 2400 (rpm)
